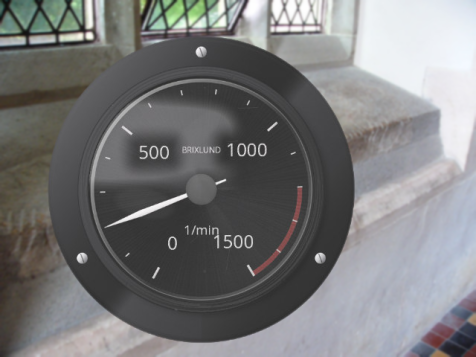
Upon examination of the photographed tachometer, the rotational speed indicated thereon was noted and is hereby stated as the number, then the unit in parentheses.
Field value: 200 (rpm)
